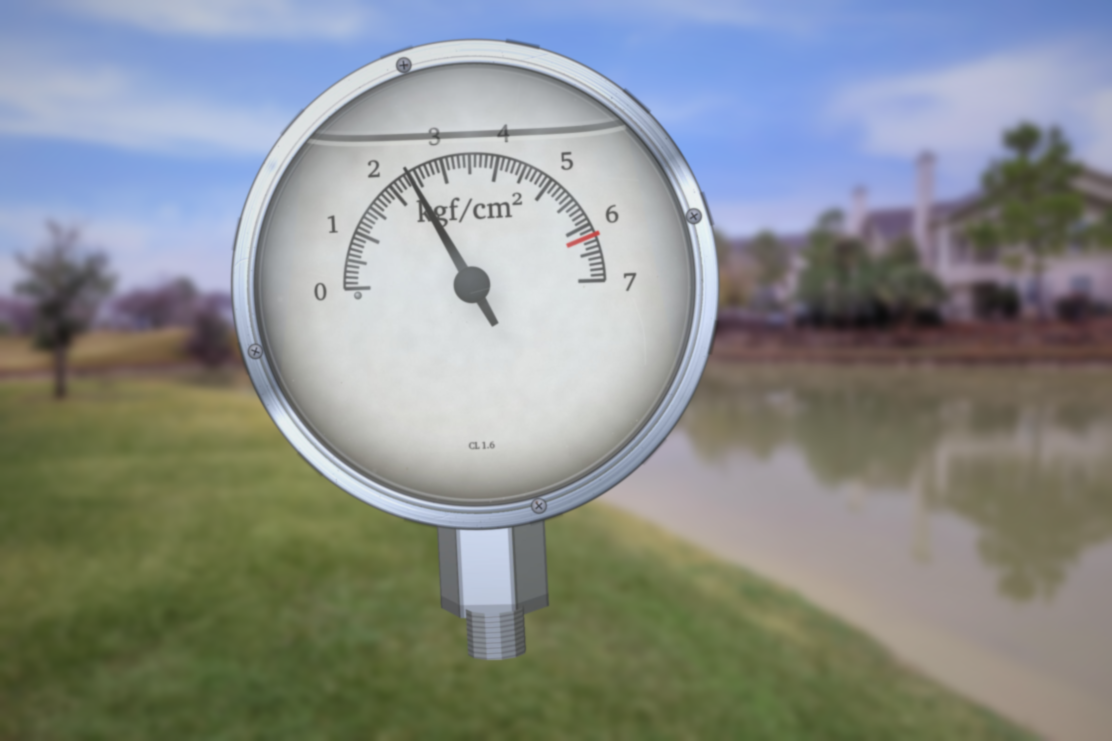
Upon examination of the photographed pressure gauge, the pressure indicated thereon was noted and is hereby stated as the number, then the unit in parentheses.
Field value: 2.4 (kg/cm²)
